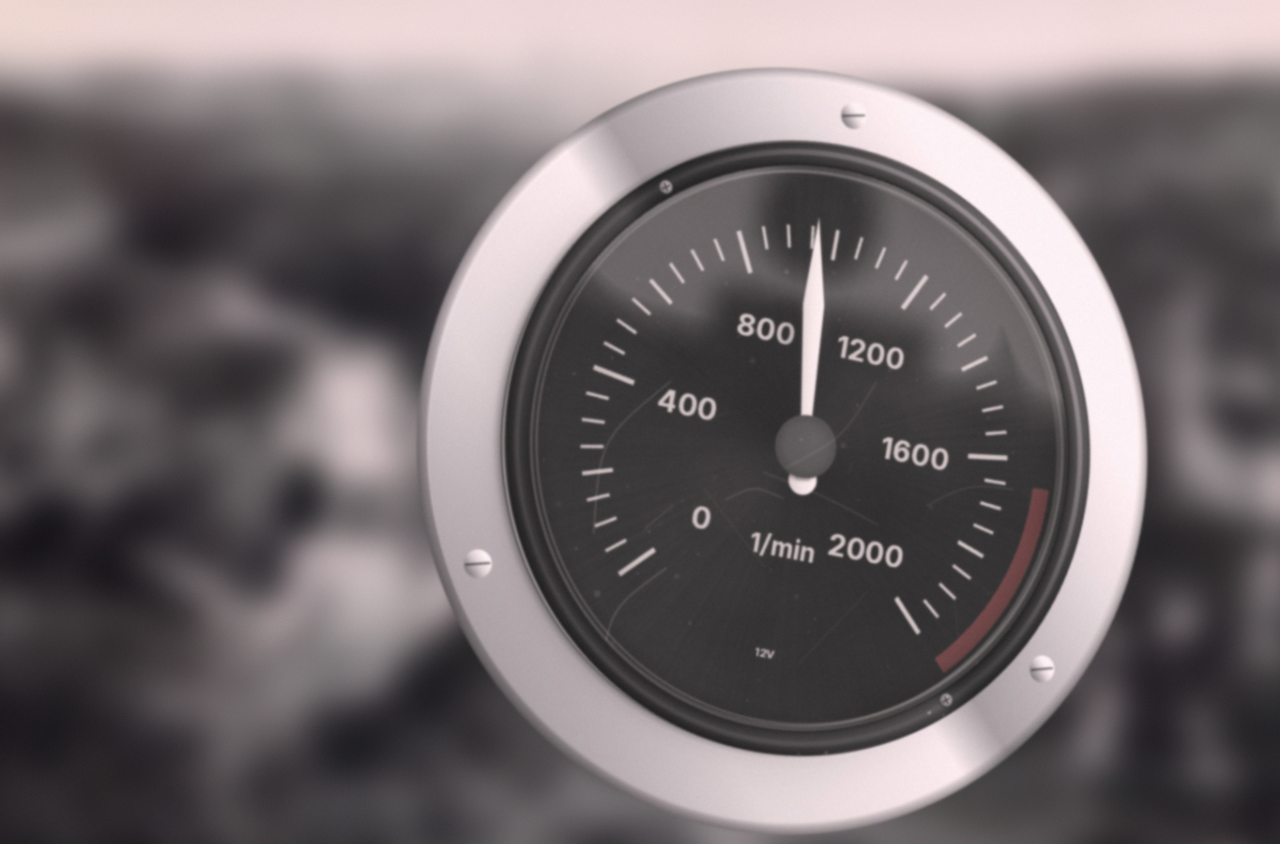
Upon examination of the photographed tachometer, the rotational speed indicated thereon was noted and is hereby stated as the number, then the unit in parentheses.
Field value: 950 (rpm)
